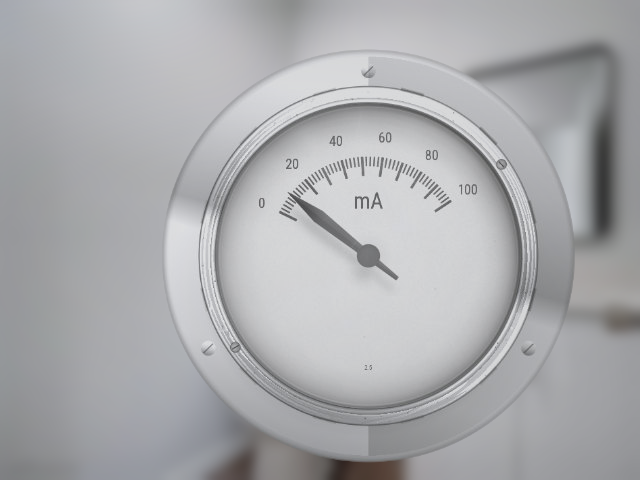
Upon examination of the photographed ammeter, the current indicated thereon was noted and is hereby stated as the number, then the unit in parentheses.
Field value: 10 (mA)
